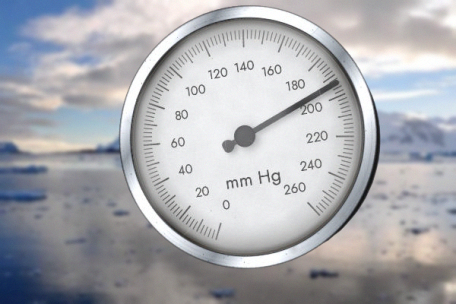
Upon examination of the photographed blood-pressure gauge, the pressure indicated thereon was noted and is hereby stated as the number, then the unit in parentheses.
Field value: 194 (mmHg)
